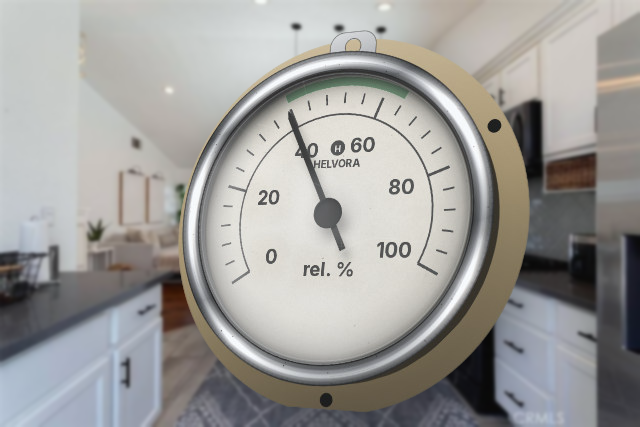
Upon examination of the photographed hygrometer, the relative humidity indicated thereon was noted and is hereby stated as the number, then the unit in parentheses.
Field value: 40 (%)
